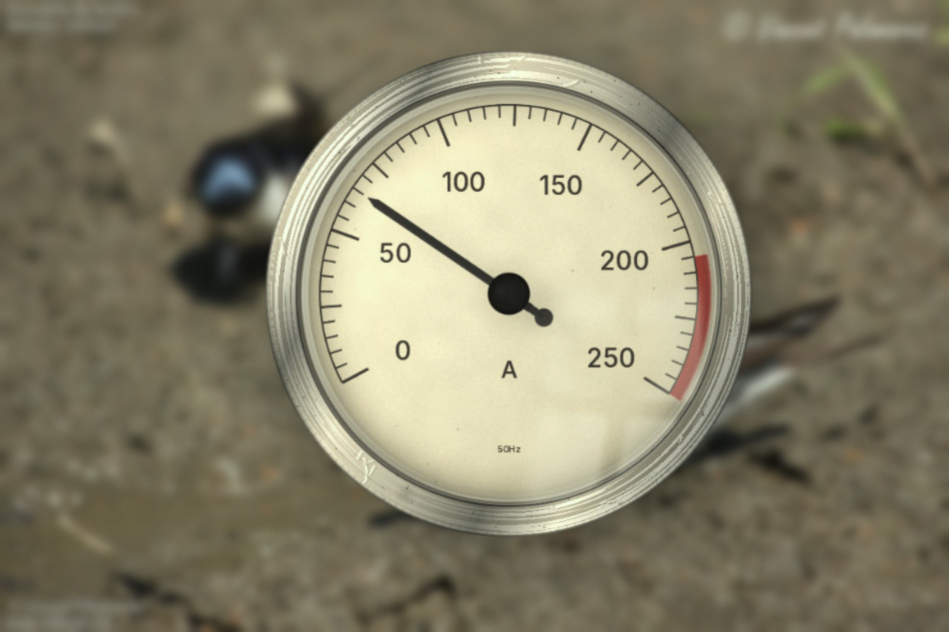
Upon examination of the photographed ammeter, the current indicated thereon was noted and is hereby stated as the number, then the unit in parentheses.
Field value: 65 (A)
